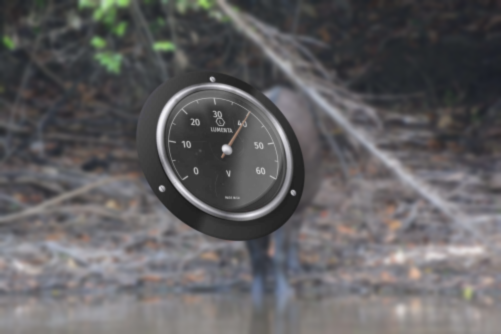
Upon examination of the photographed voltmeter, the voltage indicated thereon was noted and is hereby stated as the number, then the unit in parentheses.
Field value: 40 (V)
